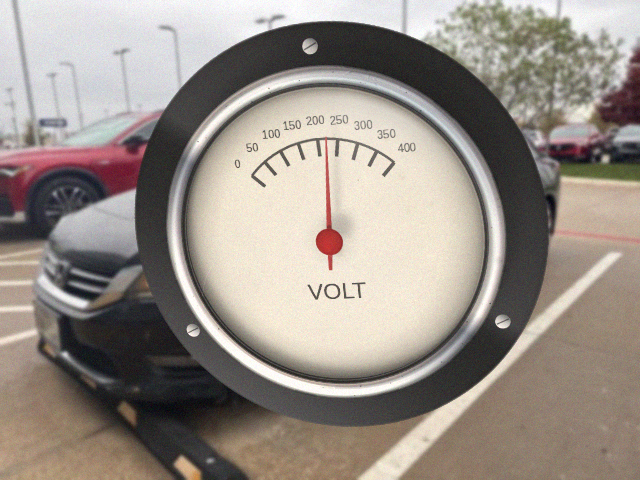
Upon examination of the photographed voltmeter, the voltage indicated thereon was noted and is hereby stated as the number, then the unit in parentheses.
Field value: 225 (V)
